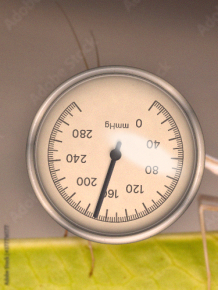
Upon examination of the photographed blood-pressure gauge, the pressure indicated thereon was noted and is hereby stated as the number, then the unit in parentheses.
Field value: 170 (mmHg)
